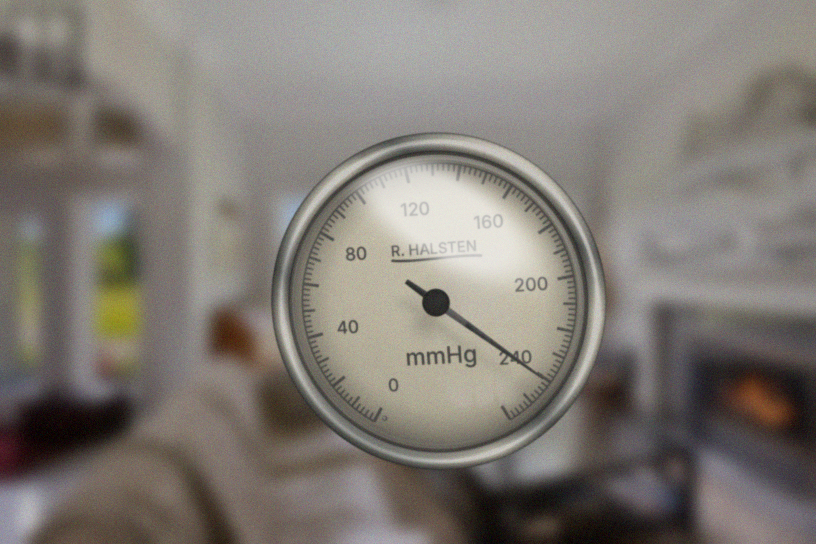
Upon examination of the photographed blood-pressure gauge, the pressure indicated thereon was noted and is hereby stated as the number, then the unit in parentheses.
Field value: 240 (mmHg)
